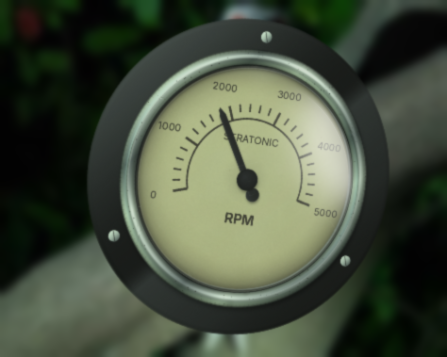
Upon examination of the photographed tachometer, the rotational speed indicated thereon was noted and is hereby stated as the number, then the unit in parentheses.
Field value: 1800 (rpm)
